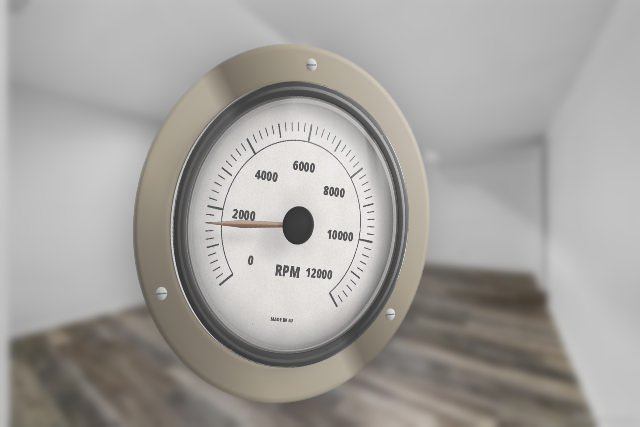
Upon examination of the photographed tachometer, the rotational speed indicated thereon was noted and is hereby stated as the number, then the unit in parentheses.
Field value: 1600 (rpm)
